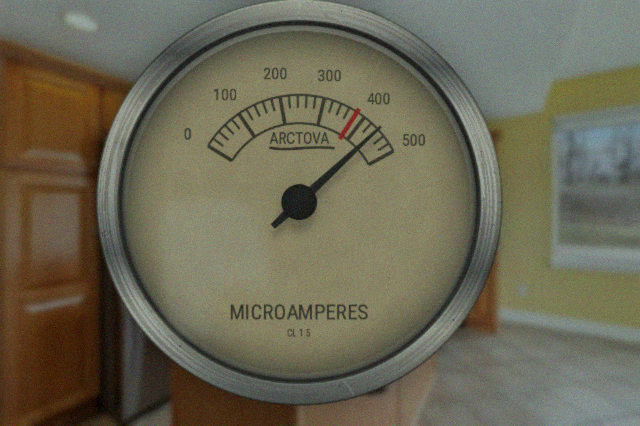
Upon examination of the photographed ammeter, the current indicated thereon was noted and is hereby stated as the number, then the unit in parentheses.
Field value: 440 (µA)
